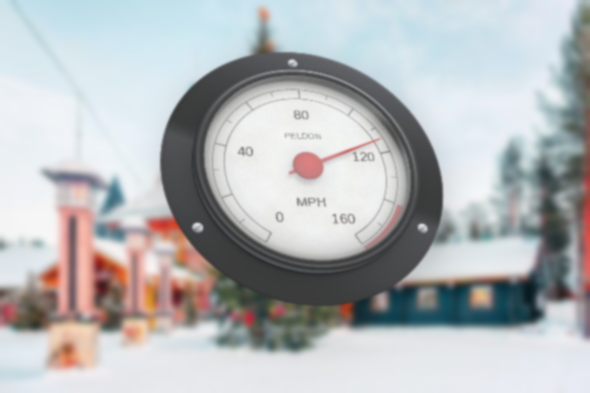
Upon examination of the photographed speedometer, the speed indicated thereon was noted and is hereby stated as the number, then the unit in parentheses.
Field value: 115 (mph)
